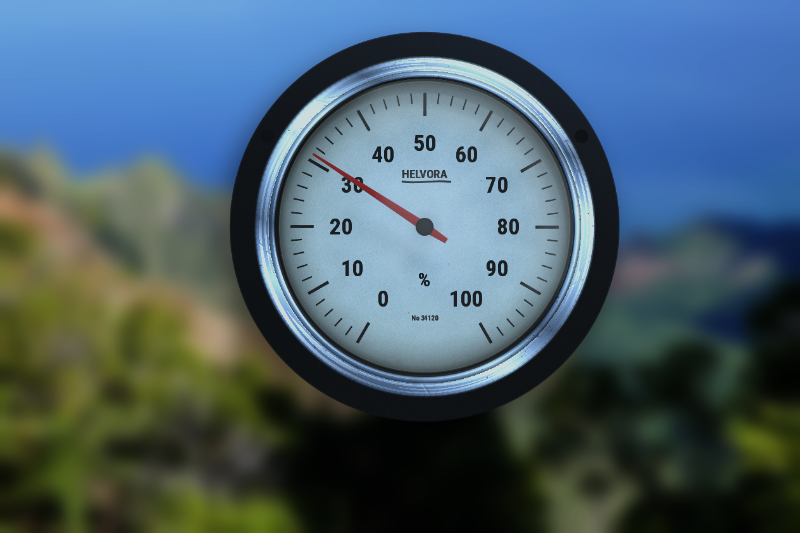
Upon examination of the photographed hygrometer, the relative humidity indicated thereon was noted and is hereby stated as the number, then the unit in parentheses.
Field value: 31 (%)
